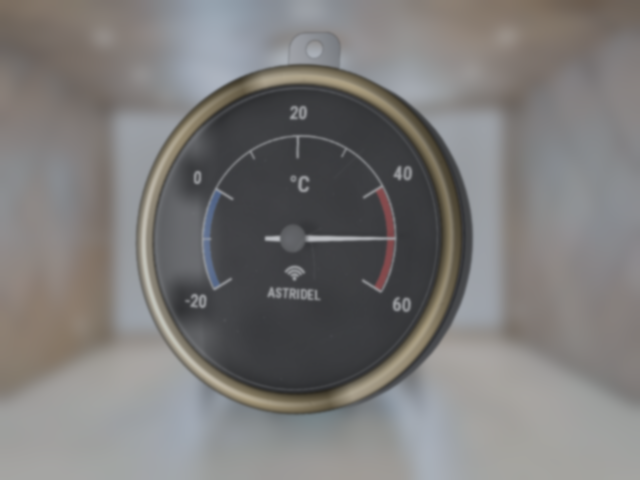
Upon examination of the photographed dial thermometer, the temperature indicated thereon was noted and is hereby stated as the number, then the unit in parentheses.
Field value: 50 (°C)
